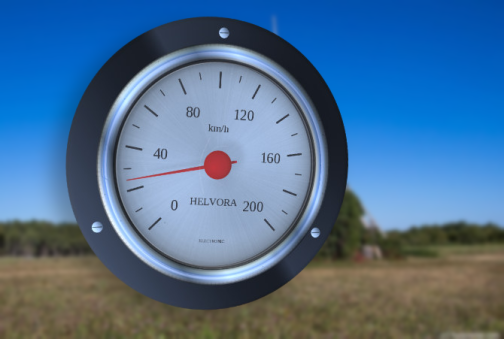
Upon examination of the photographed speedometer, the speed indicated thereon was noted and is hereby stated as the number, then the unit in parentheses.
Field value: 25 (km/h)
